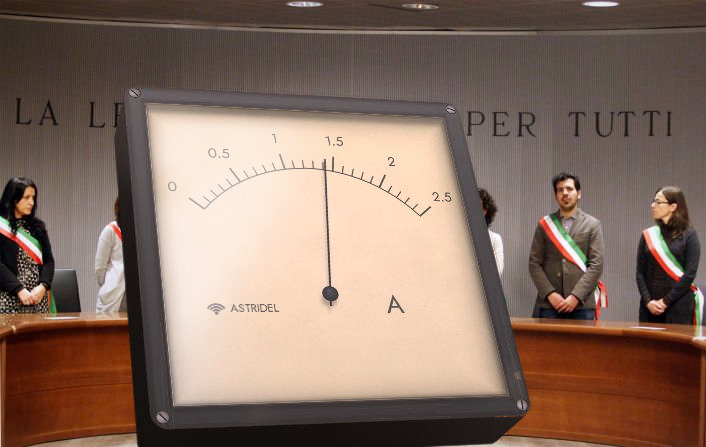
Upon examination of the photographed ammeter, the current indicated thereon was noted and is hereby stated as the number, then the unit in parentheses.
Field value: 1.4 (A)
